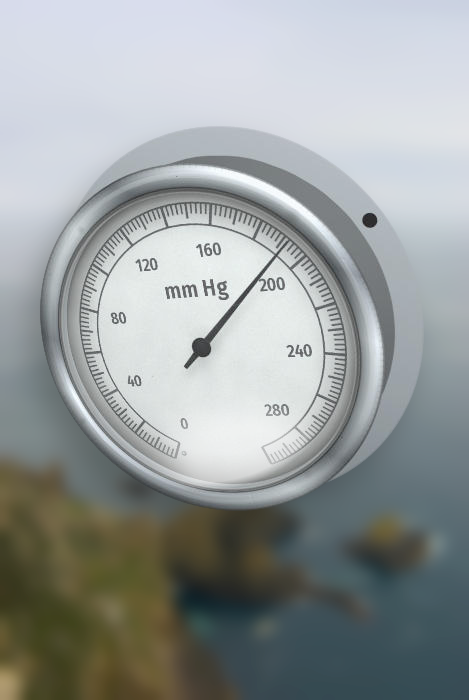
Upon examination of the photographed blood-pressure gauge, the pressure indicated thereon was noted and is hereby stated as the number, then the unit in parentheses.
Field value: 192 (mmHg)
